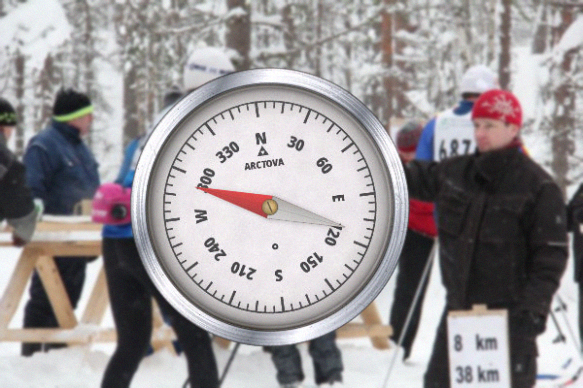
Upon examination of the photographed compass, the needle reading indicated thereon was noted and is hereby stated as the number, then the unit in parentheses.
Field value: 292.5 (°)
